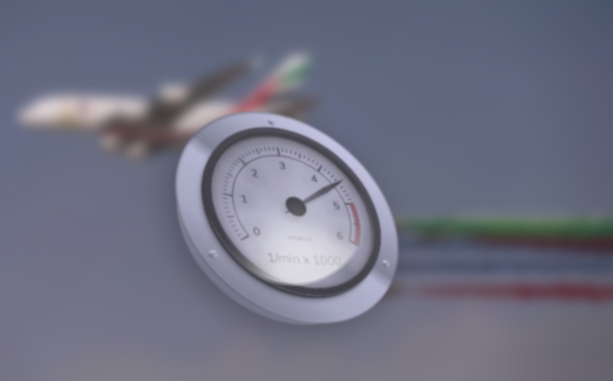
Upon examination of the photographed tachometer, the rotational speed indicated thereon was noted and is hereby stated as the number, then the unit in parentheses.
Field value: 4500 (rpm)
